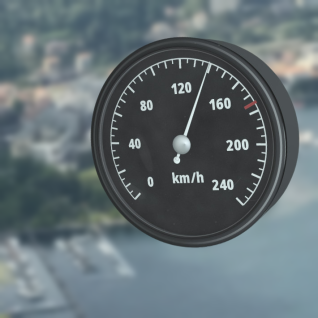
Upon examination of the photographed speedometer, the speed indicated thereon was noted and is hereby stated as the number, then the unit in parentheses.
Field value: 140 (km/h)
